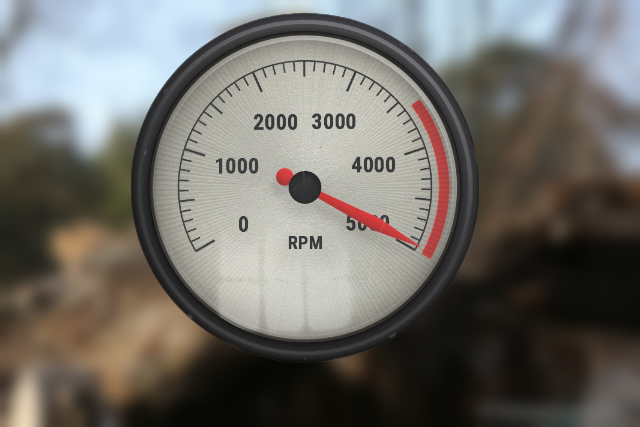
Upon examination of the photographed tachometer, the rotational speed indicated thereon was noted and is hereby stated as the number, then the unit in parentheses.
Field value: 4950 (rpm)
